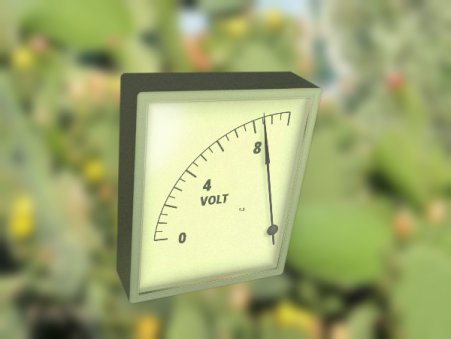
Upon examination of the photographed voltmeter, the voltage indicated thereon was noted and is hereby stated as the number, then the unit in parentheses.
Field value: 8.5 (V)
